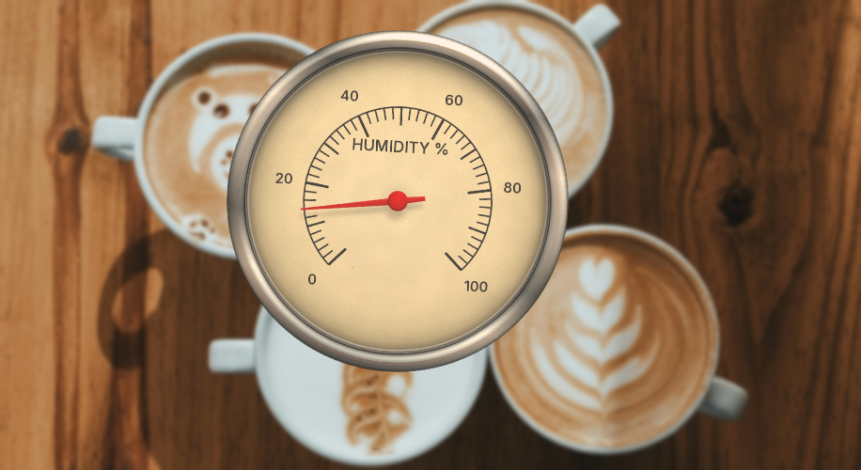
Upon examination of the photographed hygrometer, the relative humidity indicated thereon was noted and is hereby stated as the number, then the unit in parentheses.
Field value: 14 (%)
